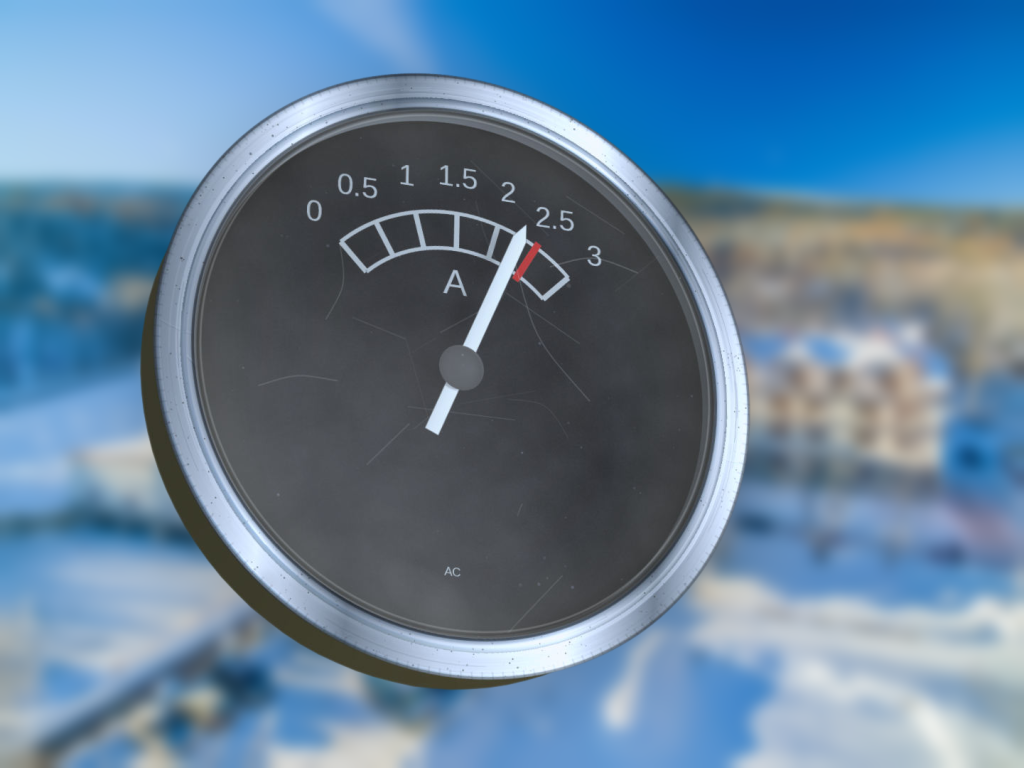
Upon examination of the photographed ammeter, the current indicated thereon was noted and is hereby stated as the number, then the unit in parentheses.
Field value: 2.25 (A)
